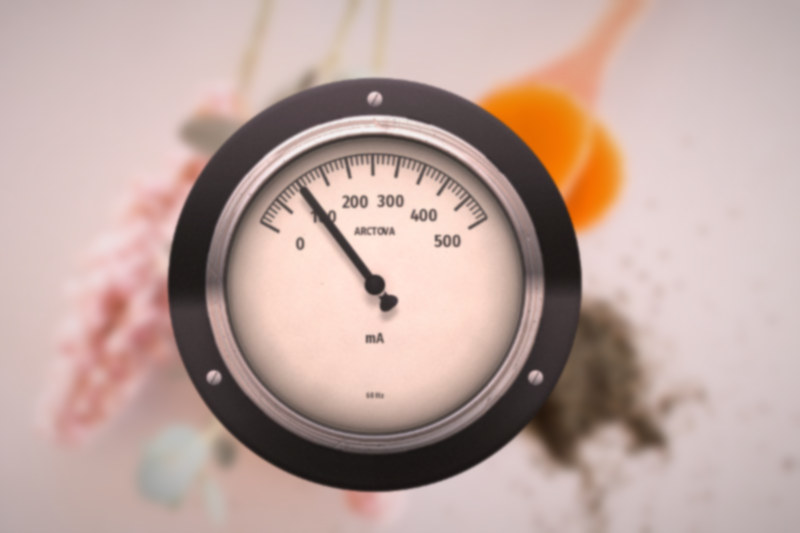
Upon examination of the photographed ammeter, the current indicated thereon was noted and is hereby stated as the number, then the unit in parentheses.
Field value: 100 (mA)
